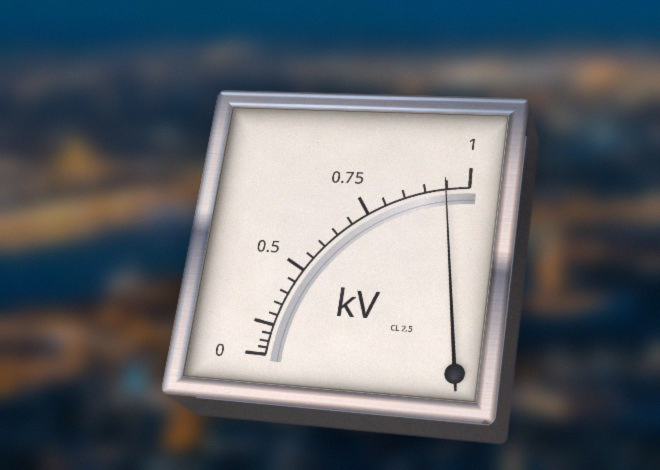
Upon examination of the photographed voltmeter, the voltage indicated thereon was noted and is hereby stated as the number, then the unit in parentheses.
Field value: 0.95 (kV)
